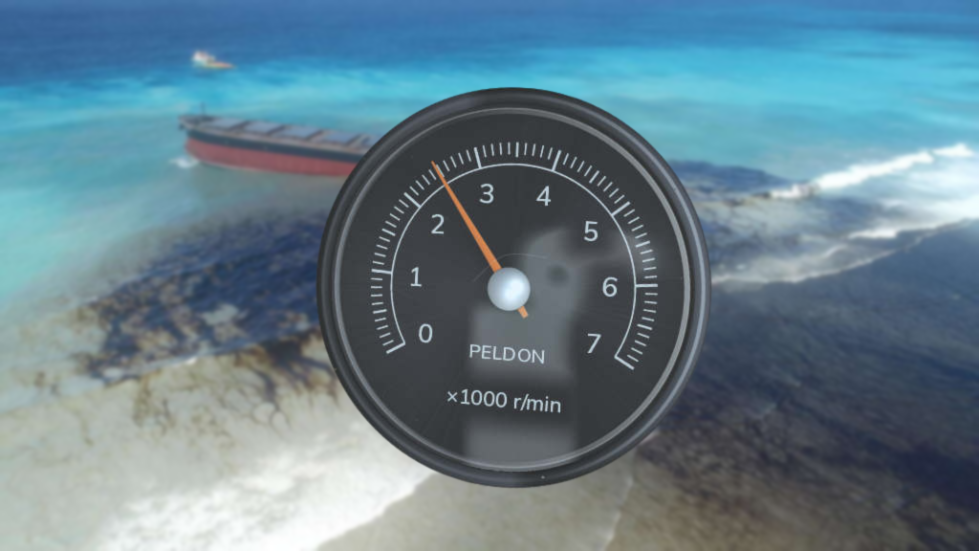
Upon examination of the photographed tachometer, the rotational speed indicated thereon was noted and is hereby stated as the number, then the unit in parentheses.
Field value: 2500 (rpm)
